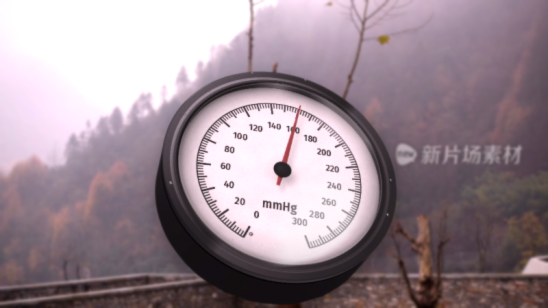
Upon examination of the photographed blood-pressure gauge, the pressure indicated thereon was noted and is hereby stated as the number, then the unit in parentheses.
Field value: 160 (mmHg)
